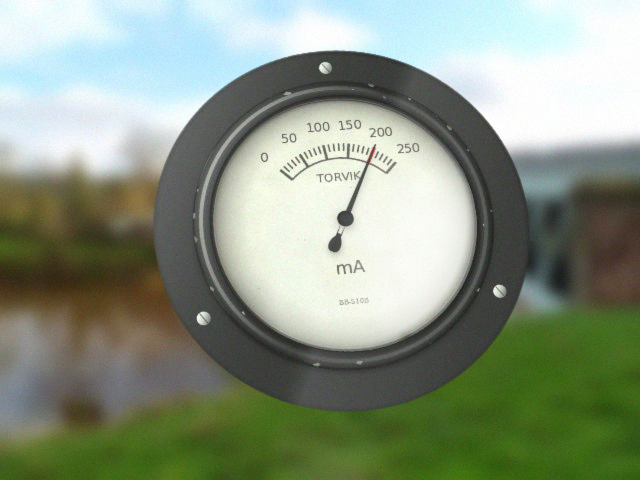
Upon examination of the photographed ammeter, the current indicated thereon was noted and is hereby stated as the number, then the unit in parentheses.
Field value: 200 (mA)
